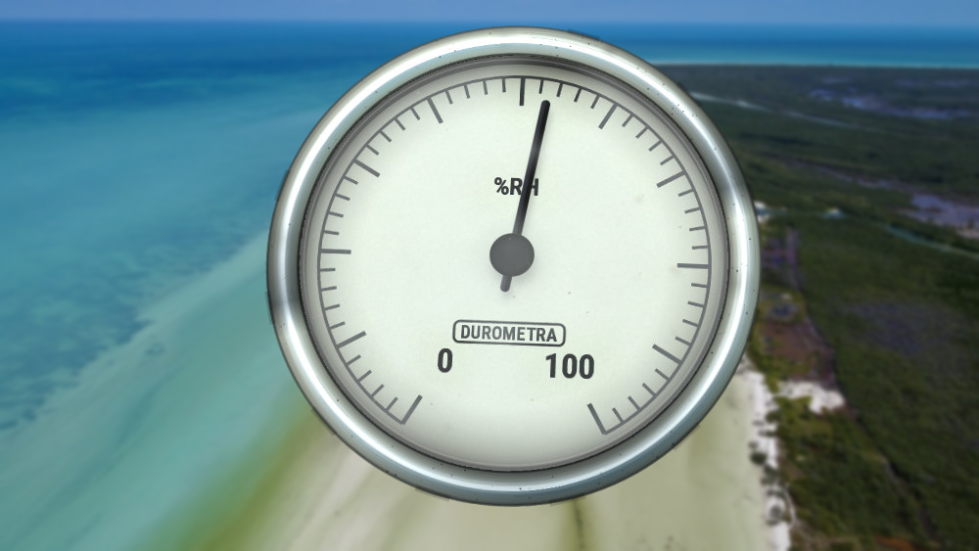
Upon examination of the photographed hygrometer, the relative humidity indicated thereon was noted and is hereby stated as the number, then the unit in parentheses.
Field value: 53 (%)
